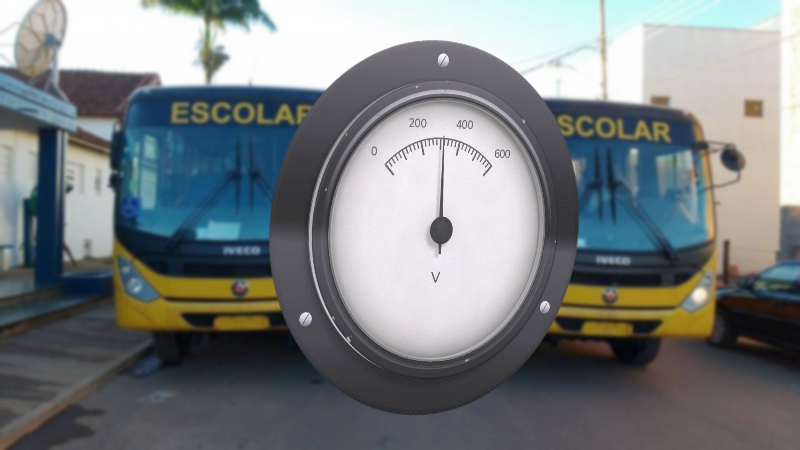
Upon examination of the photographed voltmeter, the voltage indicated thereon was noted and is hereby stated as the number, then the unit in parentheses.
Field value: 300 (V)
